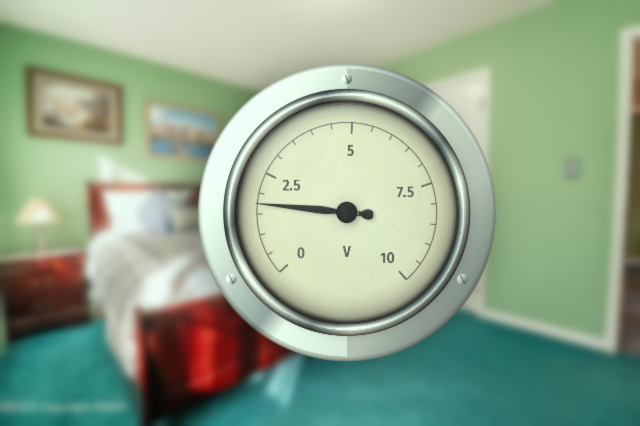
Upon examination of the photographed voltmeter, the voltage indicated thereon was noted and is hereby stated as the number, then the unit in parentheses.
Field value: 1.75 (V)
